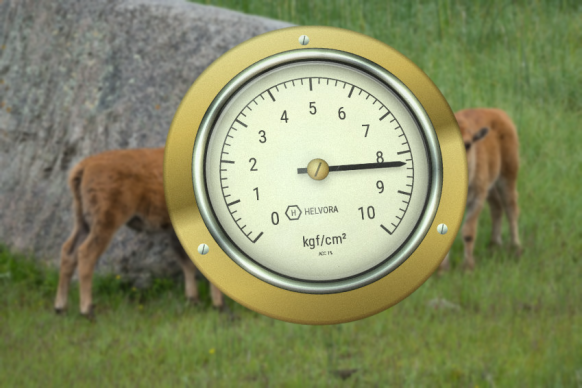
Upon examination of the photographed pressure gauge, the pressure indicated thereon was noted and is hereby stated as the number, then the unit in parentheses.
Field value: 8.3 (kg/cm²)
